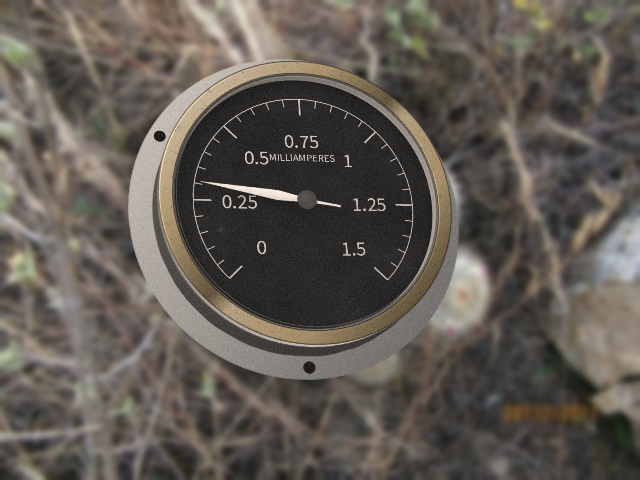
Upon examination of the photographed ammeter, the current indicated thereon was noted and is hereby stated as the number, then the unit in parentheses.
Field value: 0.3 (mA)
